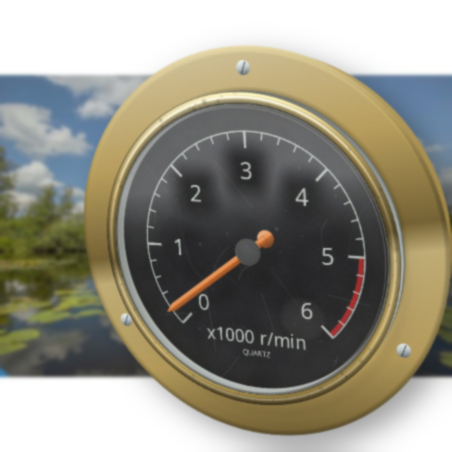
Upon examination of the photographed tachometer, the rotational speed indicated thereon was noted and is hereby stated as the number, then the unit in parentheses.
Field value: 200 (rpm)
